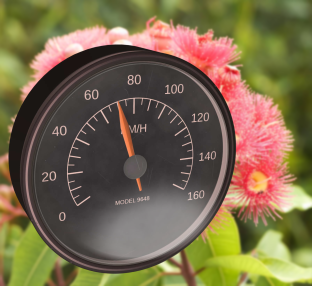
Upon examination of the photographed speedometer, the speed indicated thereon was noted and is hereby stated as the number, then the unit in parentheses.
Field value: 70 (km/h)
